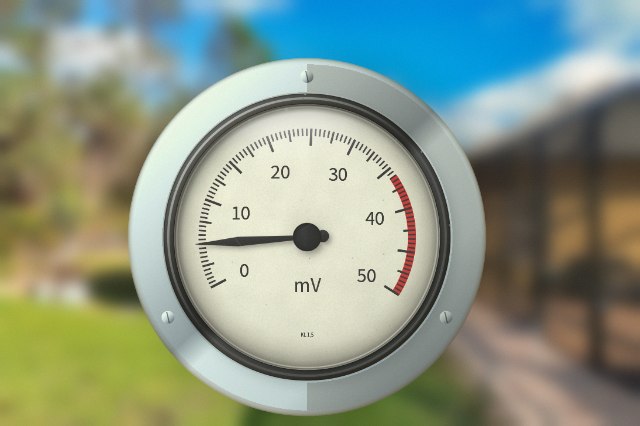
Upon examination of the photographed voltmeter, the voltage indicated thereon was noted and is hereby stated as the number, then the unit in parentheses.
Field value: 5 (mV)
